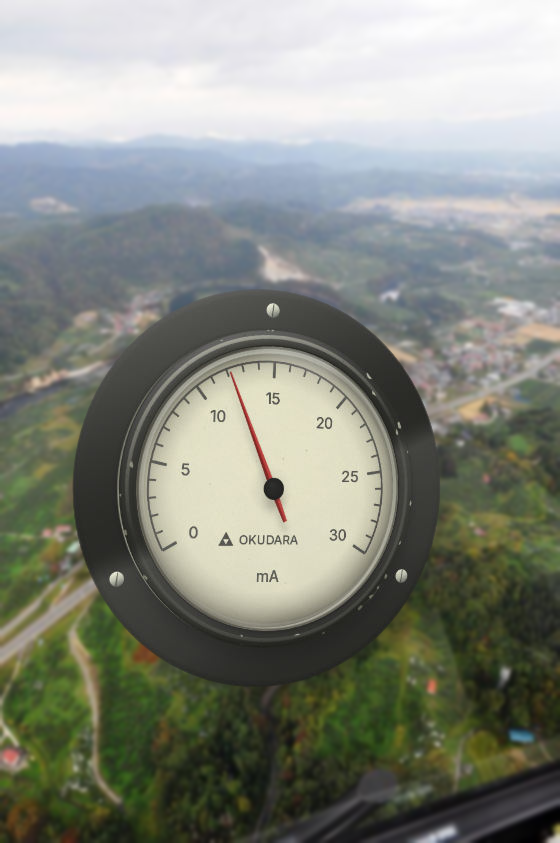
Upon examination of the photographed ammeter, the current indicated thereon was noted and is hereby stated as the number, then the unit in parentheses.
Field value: 12 (mA)
